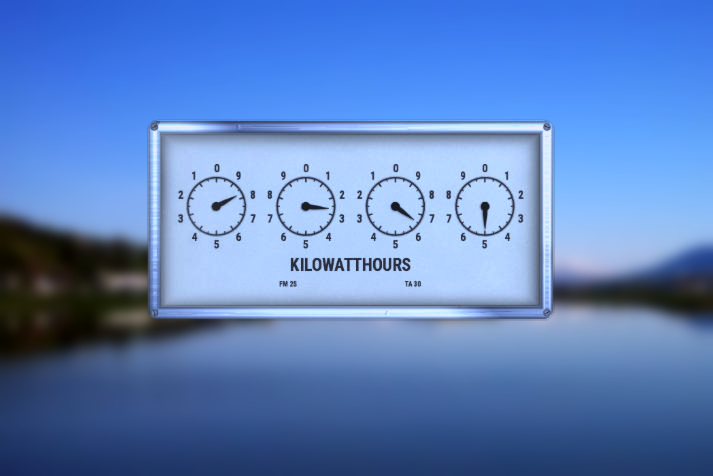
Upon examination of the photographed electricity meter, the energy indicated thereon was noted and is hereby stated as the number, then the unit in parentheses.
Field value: 8265 (kWh)
